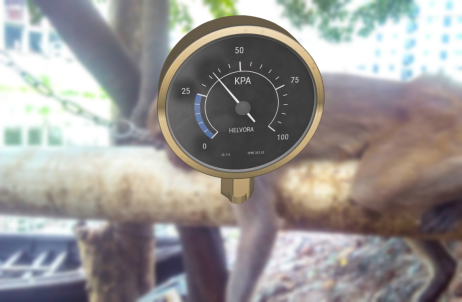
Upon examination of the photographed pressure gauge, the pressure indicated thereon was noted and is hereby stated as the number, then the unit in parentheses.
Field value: 37.5 (kPa)
